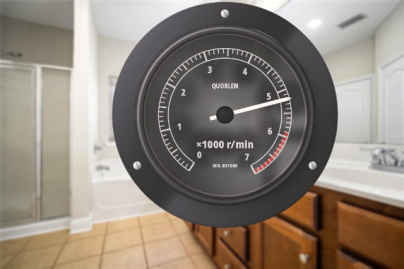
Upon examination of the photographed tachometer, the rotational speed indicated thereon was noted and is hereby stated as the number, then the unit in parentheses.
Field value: 5200 (rpm)
